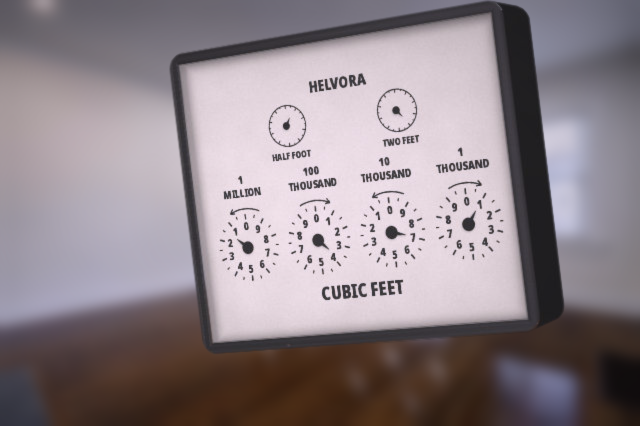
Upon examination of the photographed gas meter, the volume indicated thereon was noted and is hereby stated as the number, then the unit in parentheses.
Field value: 137100 (ft³)
